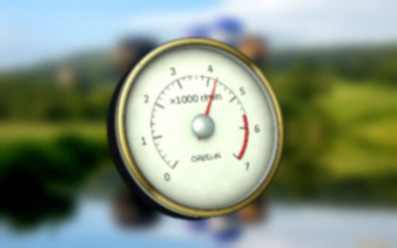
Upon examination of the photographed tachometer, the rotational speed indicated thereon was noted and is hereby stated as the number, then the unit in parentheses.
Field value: 4200 (rpm)
